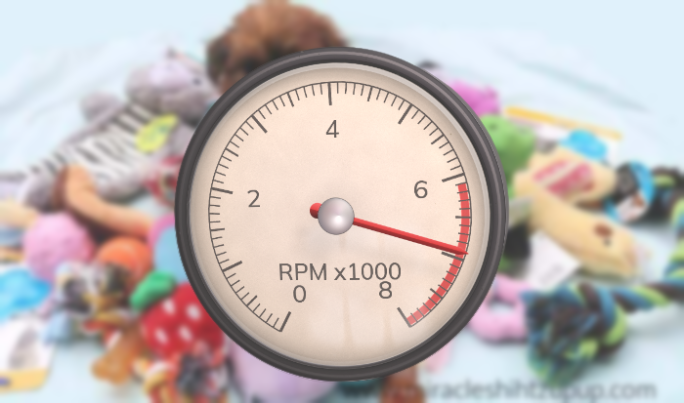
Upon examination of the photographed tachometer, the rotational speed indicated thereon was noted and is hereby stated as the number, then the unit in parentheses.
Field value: 6900 (rpm)
